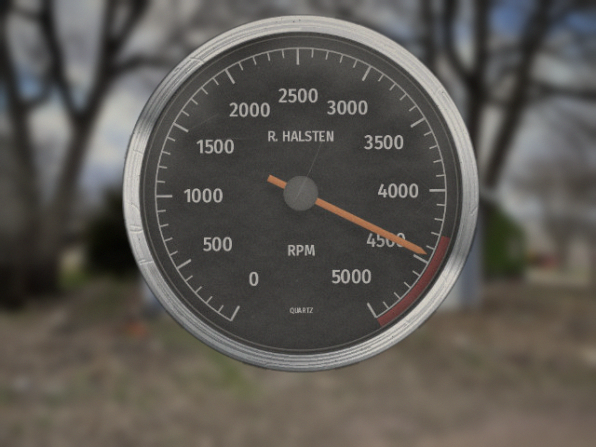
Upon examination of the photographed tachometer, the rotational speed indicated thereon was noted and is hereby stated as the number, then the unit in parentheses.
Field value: 4450 (rpm)
